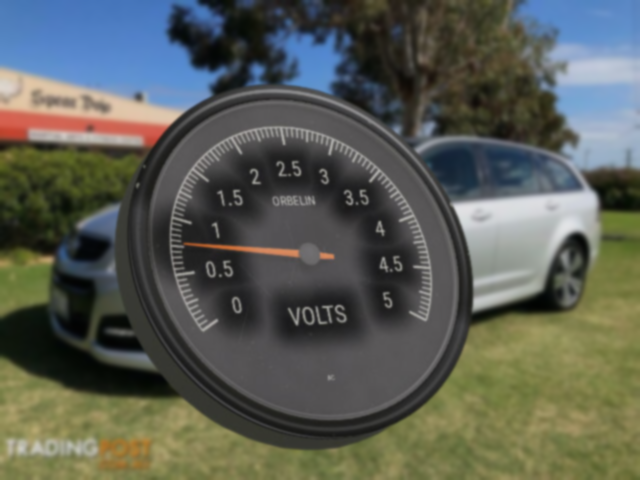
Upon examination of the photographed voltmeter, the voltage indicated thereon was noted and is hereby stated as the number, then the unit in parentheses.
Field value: 0.75 (V)
